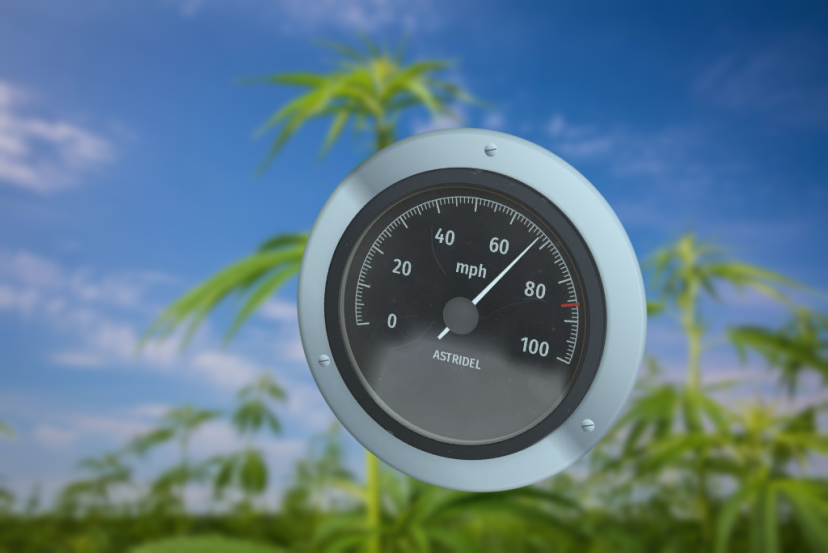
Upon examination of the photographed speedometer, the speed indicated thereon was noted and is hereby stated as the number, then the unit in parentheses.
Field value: 68 (mph)
